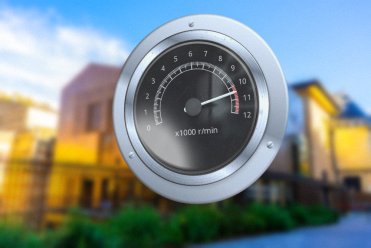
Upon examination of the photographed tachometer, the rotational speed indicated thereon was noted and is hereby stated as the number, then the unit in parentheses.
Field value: 10500 (rpm)
